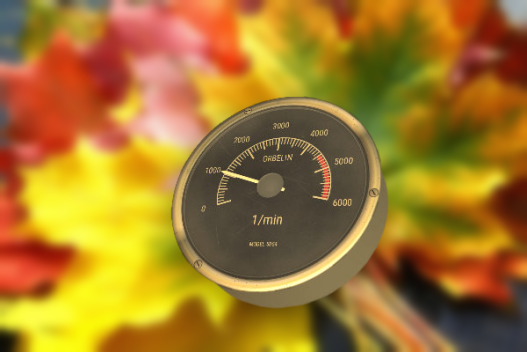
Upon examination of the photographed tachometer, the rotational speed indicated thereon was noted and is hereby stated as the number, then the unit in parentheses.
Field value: 1000 (rpm)
